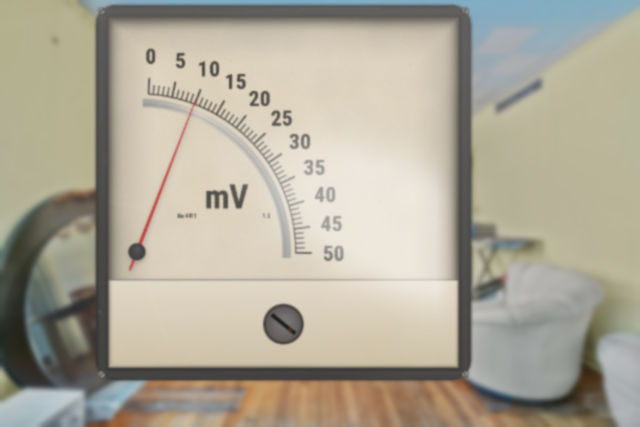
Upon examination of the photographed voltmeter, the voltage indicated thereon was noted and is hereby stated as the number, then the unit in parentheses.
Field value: 10 (mV)
